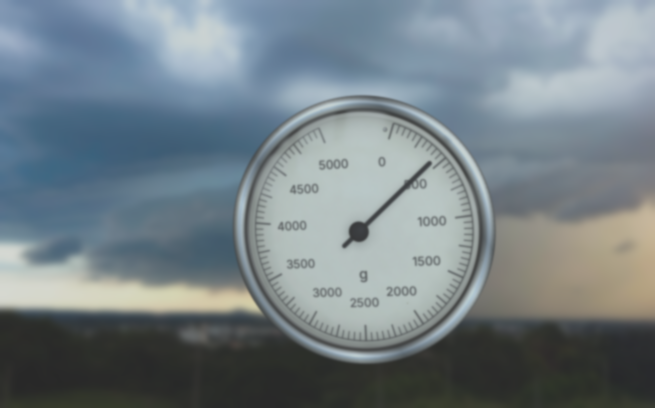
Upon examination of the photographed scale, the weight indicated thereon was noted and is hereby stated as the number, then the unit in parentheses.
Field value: 450 (g)
